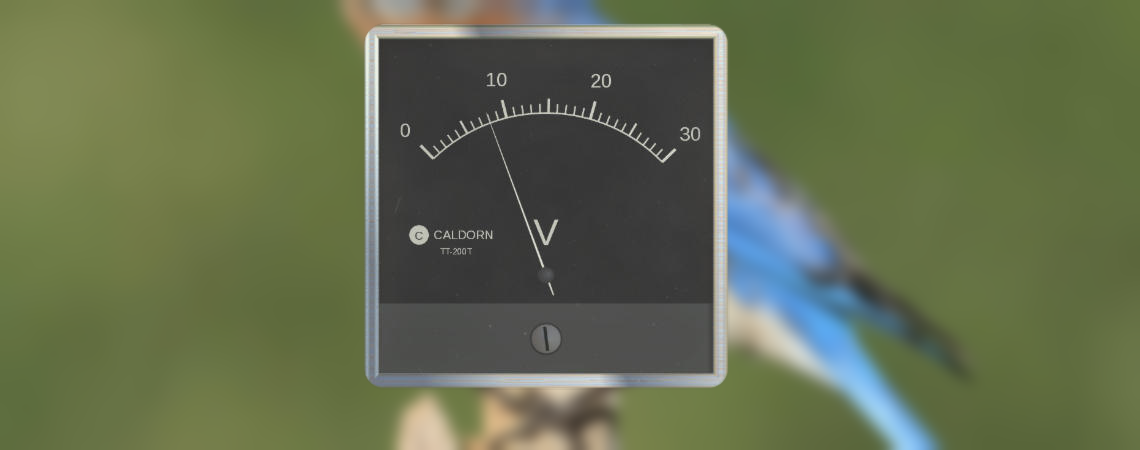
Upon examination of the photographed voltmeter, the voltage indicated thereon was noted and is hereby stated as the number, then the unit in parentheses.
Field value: 8 (V)
